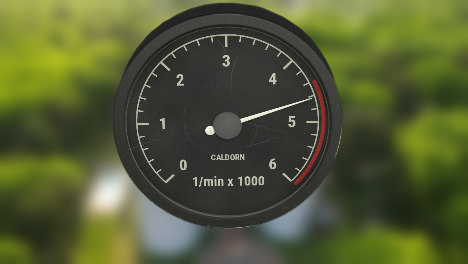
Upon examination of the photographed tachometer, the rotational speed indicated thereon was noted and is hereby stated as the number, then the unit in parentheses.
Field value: 4600 (rpm)
